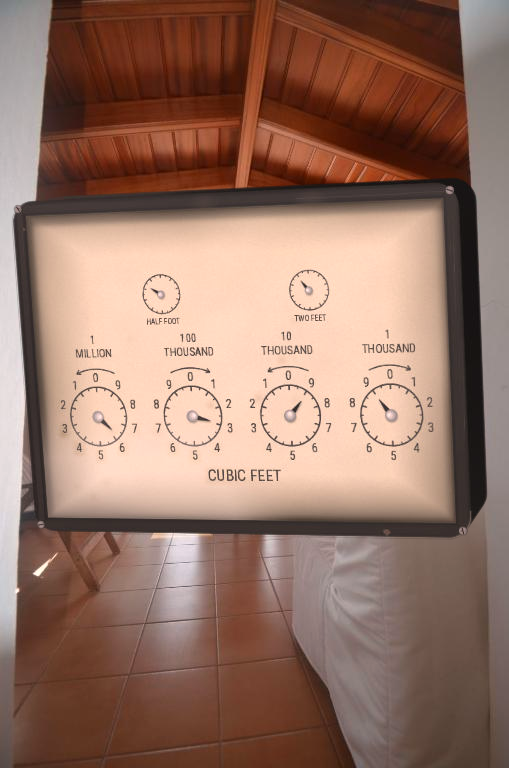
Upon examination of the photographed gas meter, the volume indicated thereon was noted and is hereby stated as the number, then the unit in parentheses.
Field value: 628900 (ft³)
